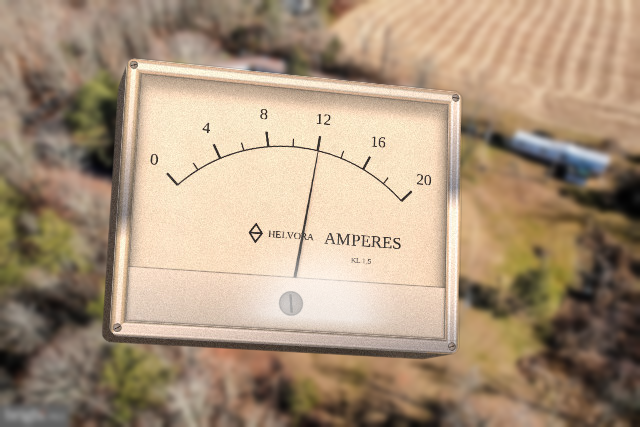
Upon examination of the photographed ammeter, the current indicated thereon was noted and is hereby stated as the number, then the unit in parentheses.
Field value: 12 (A)
